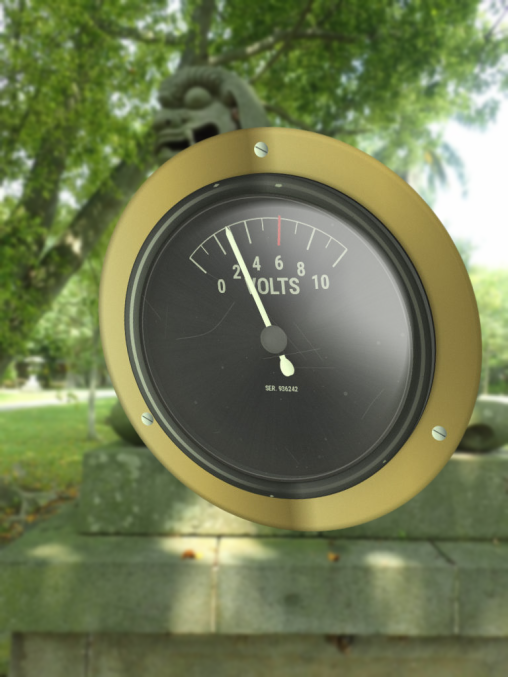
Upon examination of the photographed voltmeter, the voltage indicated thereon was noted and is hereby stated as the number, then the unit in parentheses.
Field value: 3 (V)
